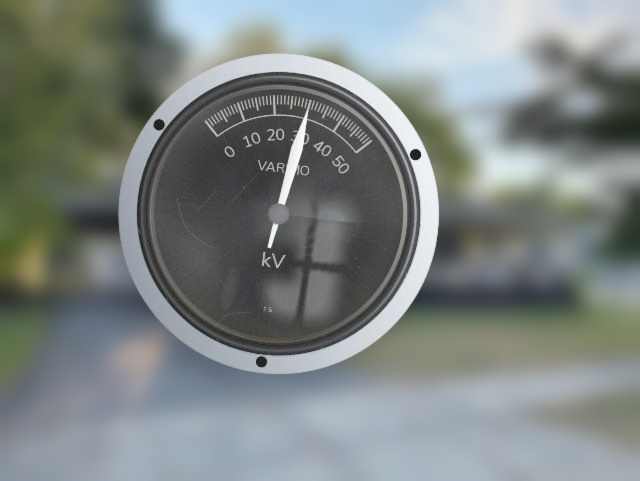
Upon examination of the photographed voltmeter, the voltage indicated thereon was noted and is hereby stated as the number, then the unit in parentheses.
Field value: 30 (kV)
